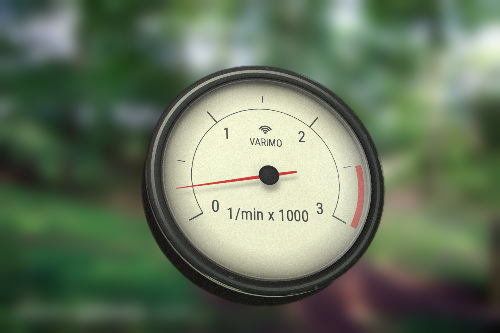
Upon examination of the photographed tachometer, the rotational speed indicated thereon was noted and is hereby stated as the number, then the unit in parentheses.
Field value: 250 (rpm)
